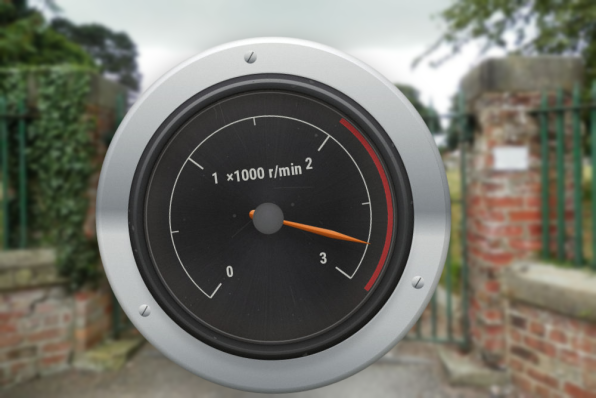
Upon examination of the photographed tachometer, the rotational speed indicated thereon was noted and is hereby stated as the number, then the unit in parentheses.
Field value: 2750 (rpm)
